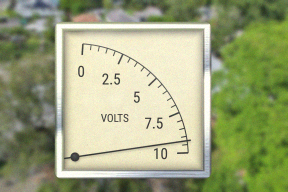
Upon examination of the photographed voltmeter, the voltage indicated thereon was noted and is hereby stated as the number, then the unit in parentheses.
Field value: 9.25 (V)
